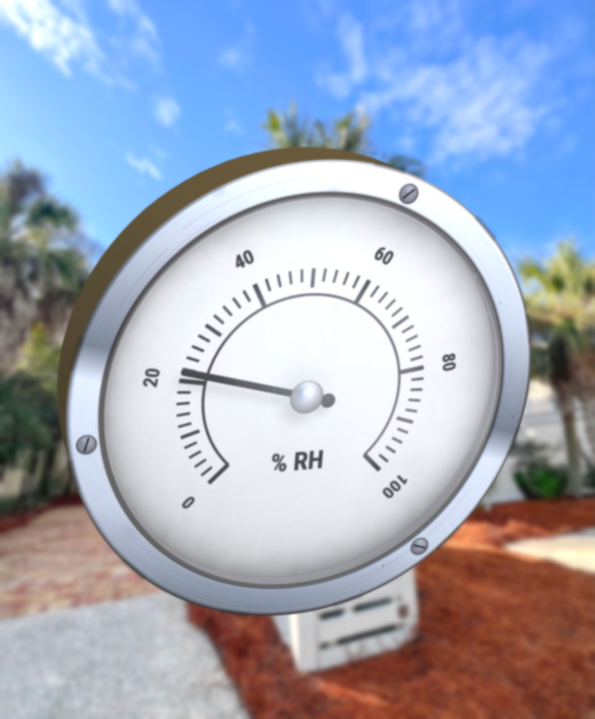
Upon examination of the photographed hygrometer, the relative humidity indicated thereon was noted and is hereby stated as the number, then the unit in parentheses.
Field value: 22 (%)
